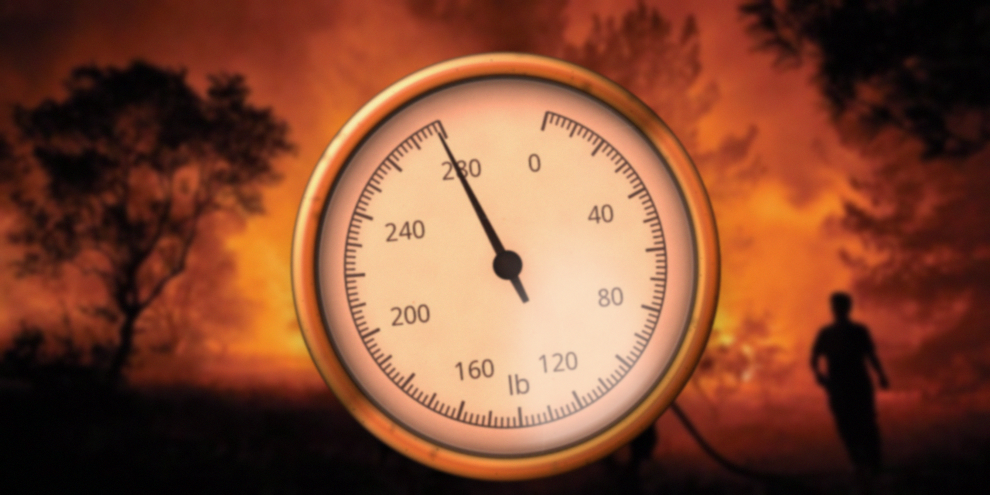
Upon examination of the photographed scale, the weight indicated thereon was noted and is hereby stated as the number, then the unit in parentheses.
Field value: 278 (lb)
